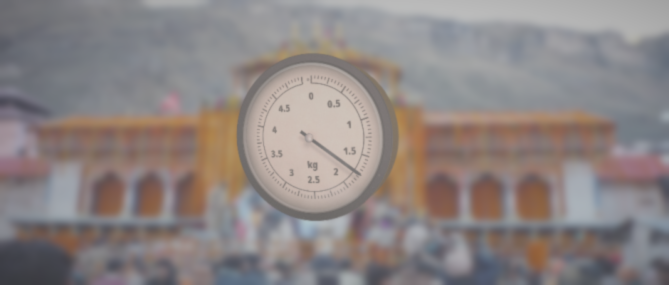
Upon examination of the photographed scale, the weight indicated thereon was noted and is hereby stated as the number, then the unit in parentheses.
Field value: 1.75 (kg)
